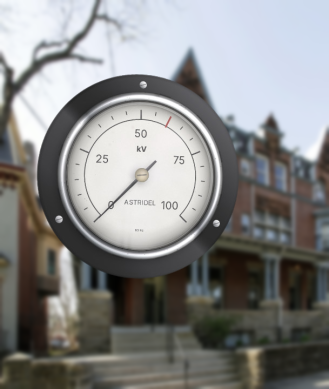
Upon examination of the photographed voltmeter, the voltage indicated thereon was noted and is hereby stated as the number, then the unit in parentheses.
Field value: 0 (kV)
